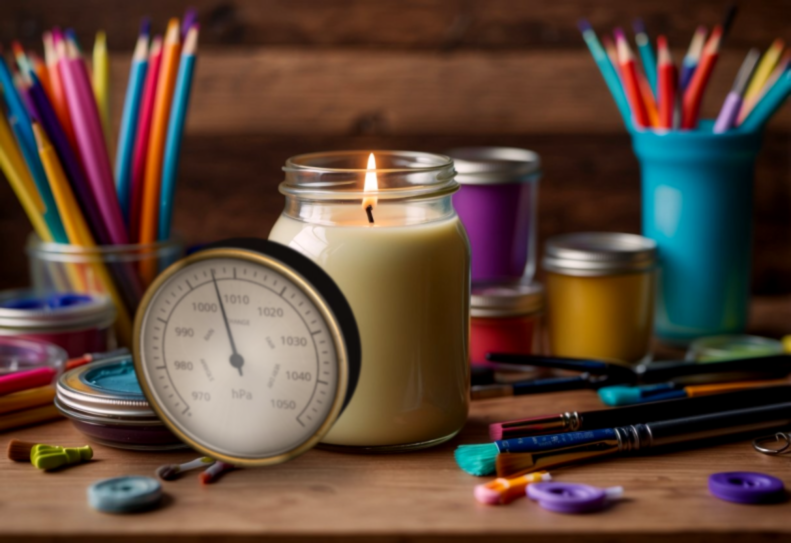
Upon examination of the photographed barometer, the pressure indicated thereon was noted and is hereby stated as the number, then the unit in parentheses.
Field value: 1006 (hPa)
